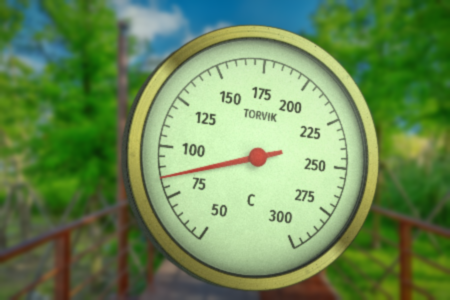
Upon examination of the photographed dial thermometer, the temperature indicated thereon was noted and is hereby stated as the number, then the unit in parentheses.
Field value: 85 (°C)
